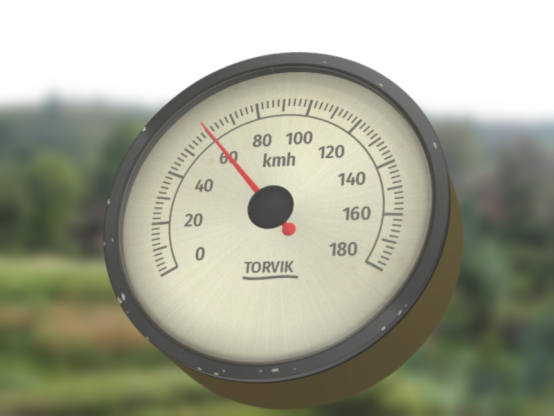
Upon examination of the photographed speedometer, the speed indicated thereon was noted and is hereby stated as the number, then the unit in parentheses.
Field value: 60 (km/h)
